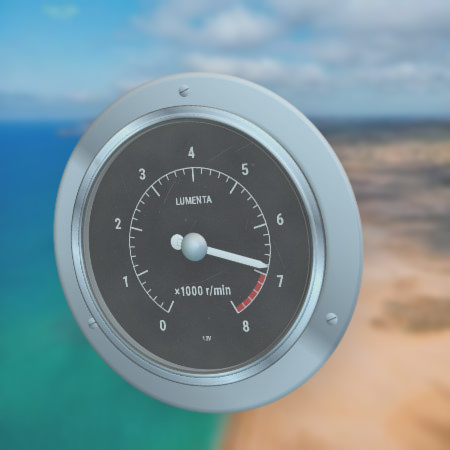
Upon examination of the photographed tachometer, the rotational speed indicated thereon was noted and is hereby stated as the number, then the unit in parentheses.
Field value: 6800 (rpm)
